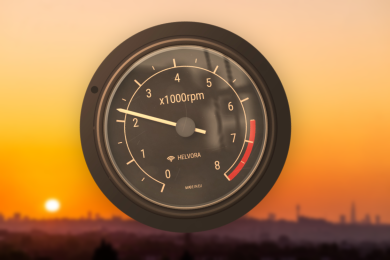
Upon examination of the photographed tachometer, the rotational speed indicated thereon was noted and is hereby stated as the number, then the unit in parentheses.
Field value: 2250 (rpm)
